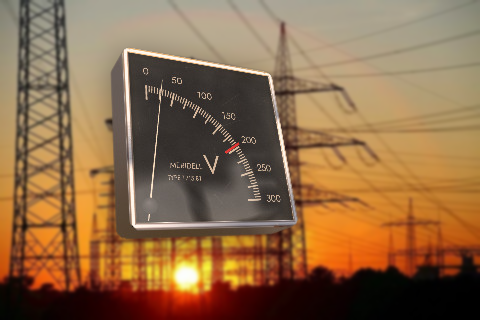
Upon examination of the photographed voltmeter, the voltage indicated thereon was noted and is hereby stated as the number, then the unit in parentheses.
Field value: 25 (V)
